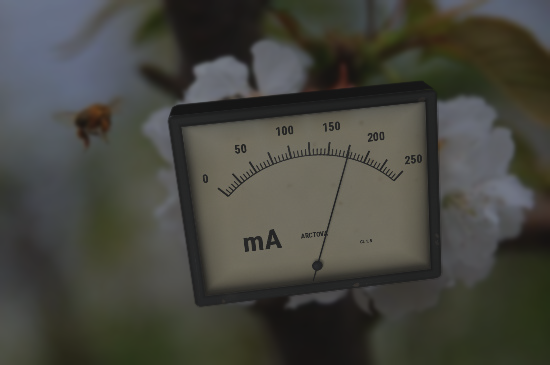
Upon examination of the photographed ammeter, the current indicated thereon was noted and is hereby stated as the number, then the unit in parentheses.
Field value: 175 (mA)
